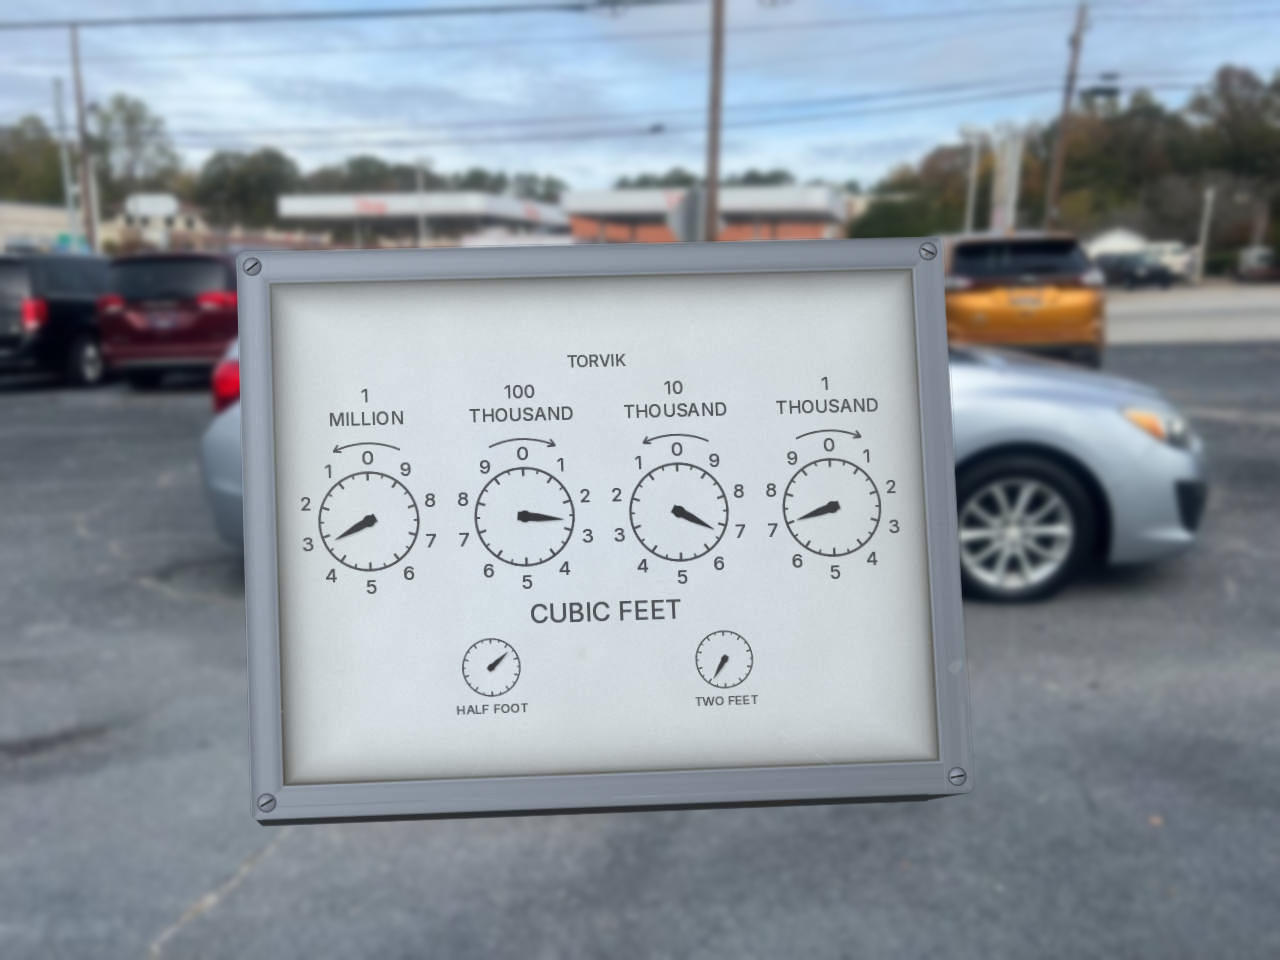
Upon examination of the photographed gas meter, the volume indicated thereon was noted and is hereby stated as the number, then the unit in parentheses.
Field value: 326700 (ft³)
